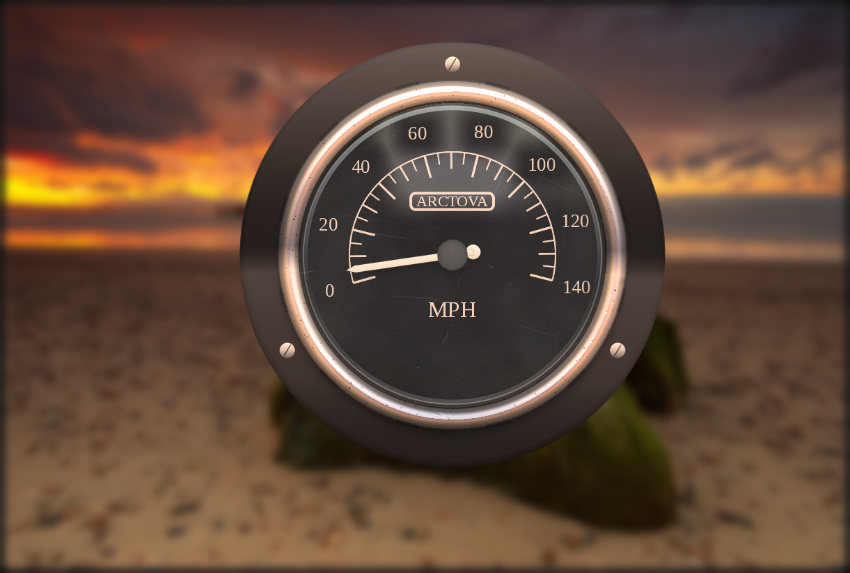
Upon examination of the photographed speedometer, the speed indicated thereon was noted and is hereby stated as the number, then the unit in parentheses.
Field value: 5 (mph)
